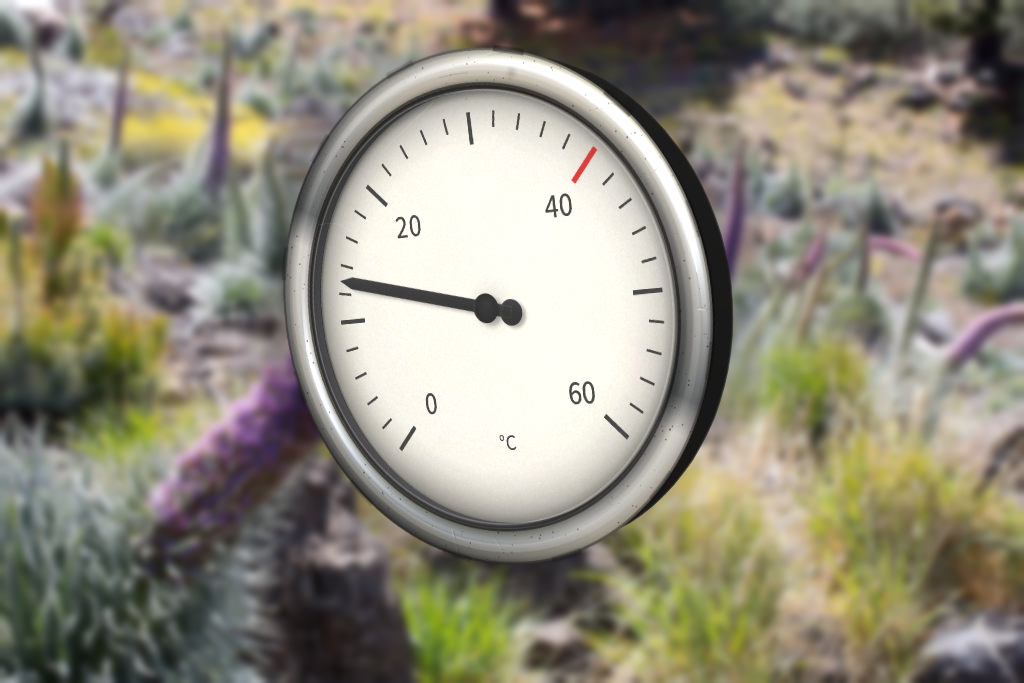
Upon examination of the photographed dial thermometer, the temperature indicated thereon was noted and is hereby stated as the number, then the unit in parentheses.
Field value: 13 (°C)
